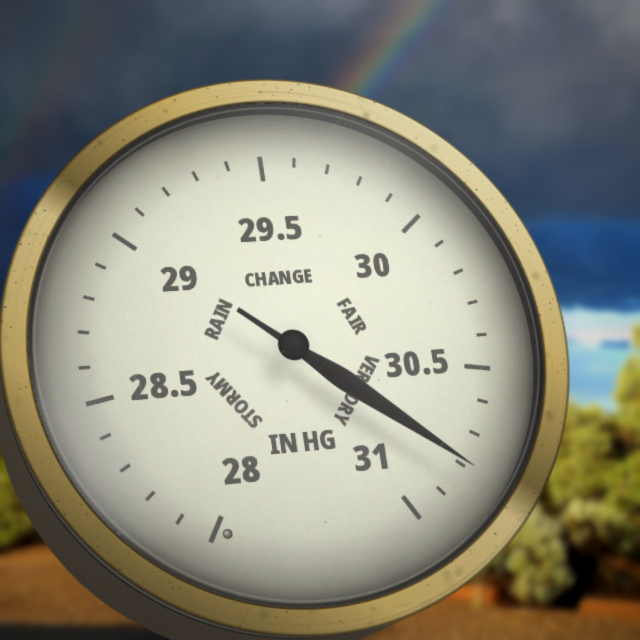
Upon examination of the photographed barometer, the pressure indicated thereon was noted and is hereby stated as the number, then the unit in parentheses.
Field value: 30.8 (inHg)
